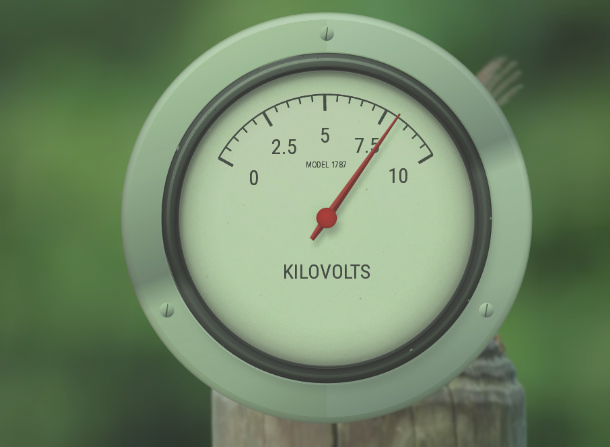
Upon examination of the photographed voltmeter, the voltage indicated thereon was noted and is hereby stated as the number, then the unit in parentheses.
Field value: 8 (kV)
